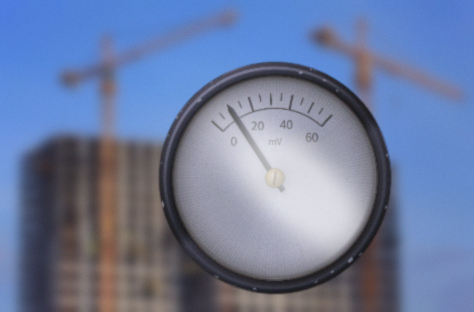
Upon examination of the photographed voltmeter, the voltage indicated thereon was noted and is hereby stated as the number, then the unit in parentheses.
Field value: 10 (mV)
